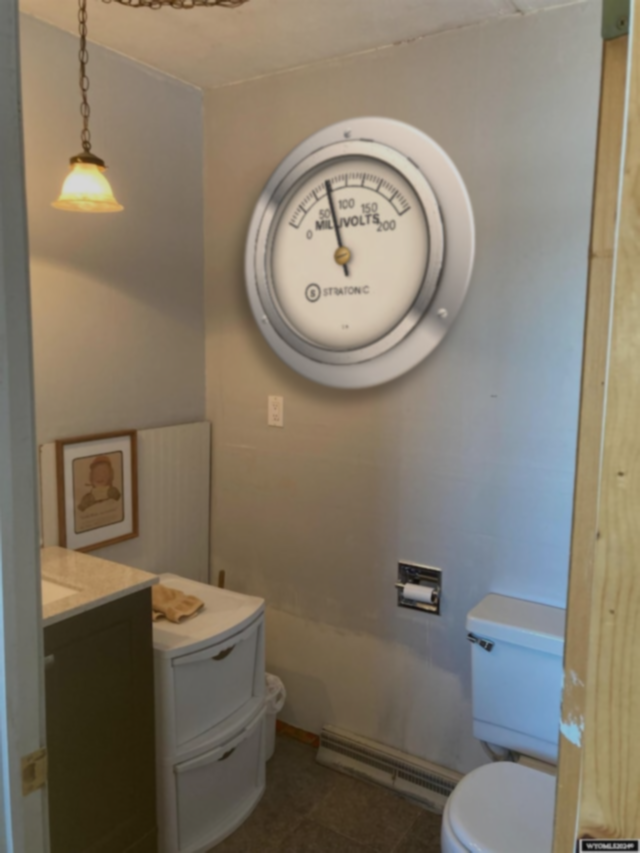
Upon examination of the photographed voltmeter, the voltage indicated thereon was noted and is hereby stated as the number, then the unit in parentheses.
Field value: 75 (mV)
